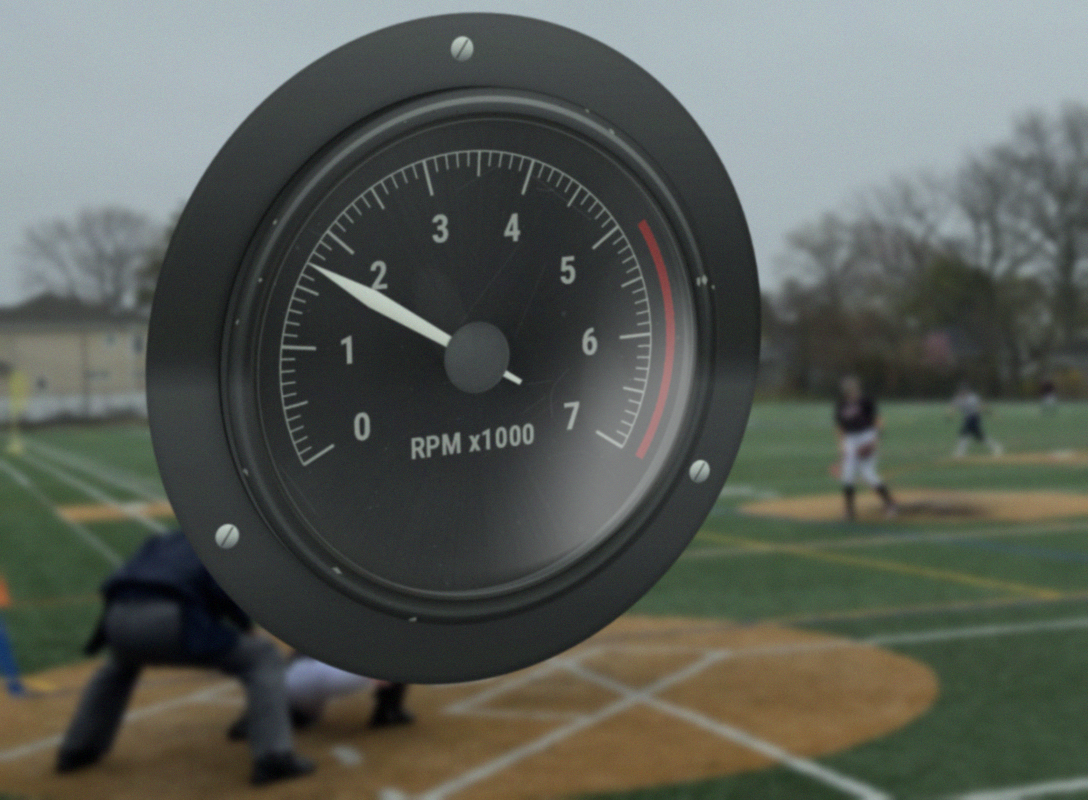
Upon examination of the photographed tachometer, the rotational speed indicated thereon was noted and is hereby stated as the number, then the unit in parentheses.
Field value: 1700 (rpm)
